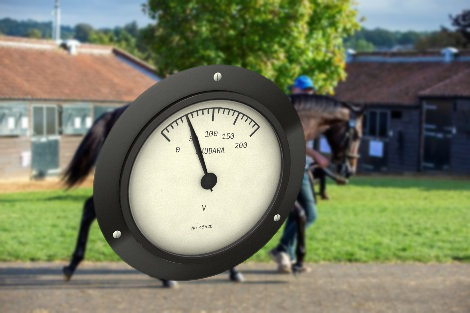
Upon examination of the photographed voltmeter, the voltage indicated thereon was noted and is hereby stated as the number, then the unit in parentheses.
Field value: 50 (V)
